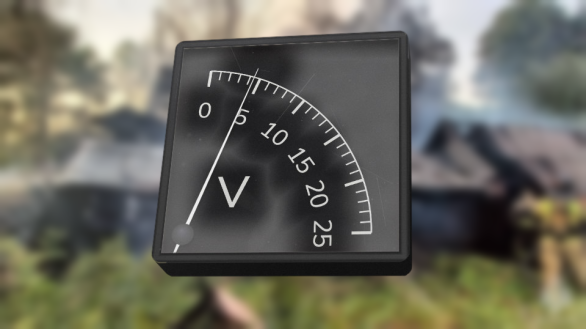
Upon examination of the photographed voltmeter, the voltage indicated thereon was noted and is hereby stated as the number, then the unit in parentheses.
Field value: 4.5 (V)
